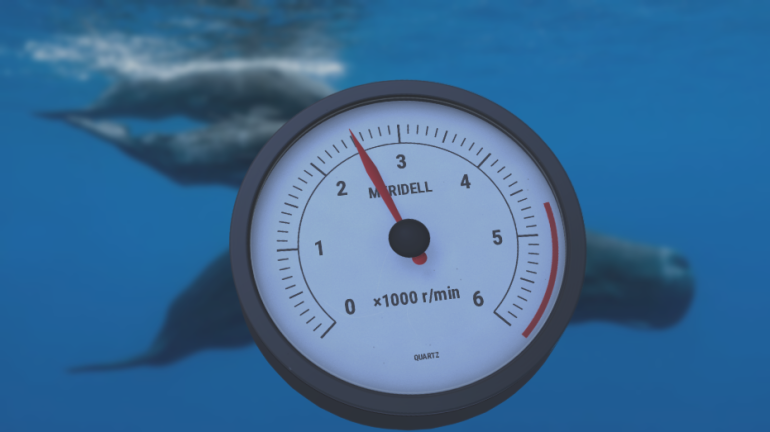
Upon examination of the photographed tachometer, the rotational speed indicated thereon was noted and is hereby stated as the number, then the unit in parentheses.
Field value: 2500 (rpm)
